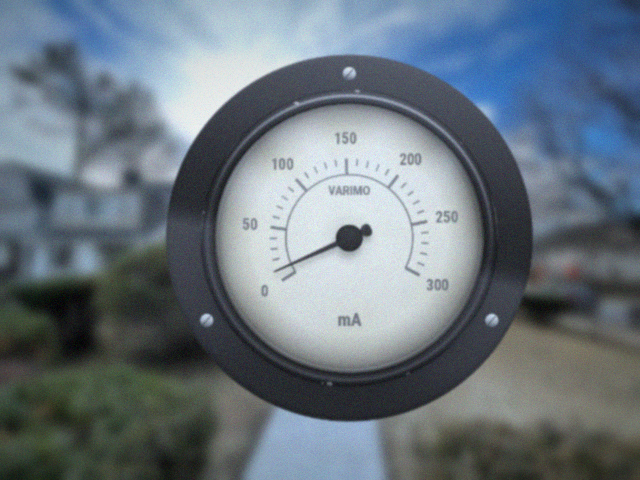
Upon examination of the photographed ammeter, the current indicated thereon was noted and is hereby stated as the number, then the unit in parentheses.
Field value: 10 (mA)
